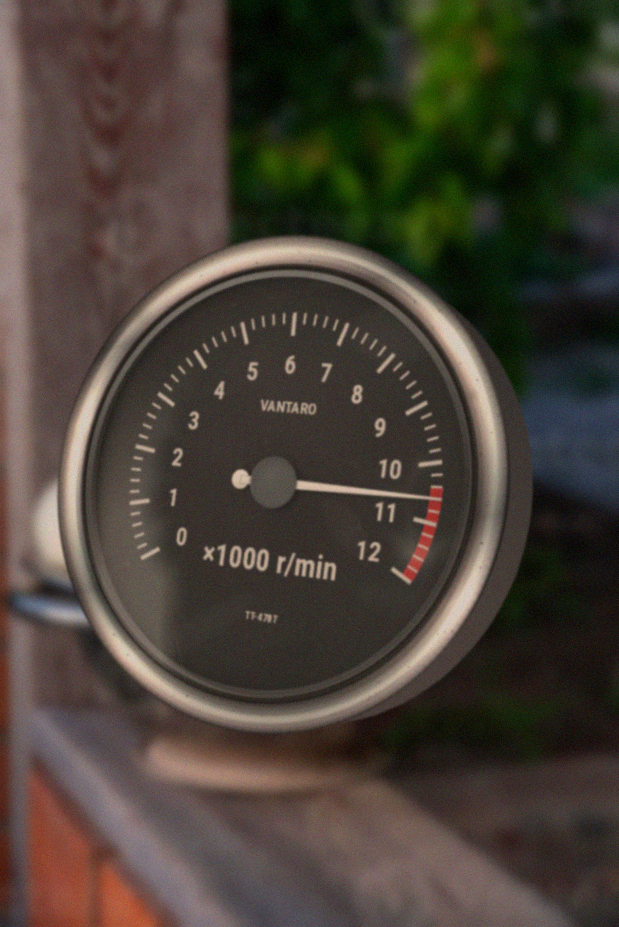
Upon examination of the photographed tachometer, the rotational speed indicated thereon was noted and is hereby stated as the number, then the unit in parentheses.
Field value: 10600 (rpm)
